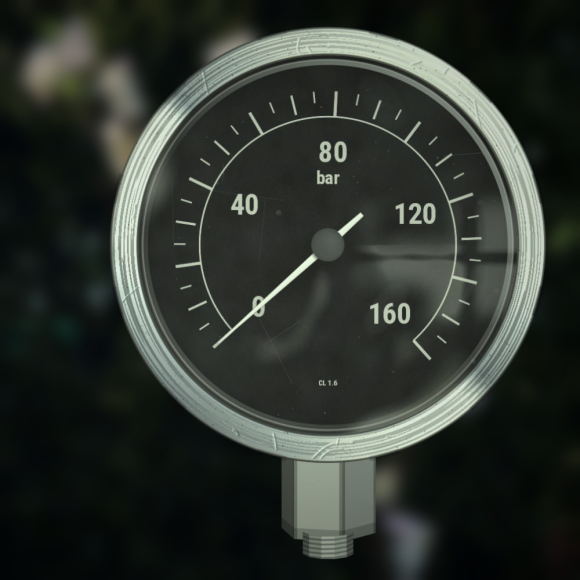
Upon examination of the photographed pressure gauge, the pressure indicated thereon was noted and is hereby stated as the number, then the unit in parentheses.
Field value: 0 (bar)
